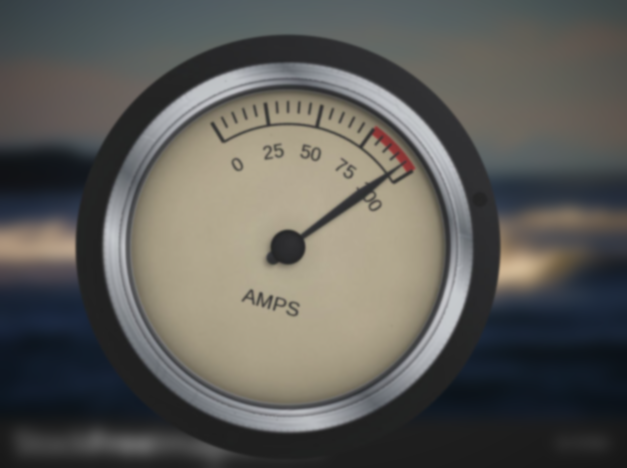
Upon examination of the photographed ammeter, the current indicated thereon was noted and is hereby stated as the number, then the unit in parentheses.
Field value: 95 (A)
